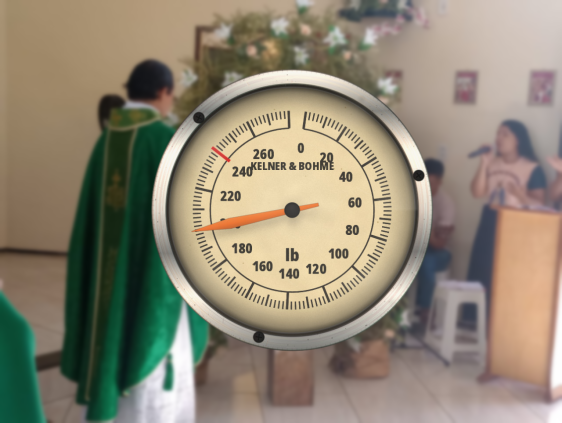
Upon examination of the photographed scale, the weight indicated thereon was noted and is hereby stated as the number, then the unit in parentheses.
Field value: 200 (lb)
